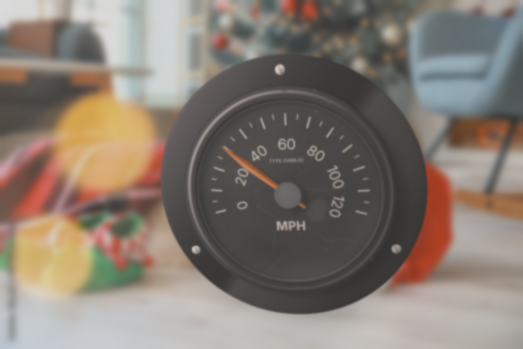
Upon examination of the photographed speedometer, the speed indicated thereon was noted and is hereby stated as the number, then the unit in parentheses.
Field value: 30 (mph)
